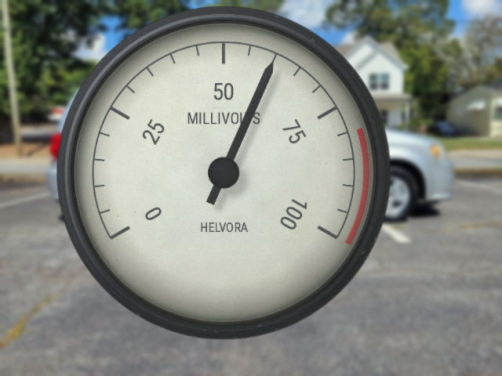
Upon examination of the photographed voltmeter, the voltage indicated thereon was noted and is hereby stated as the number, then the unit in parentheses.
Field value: 60 (mV)
